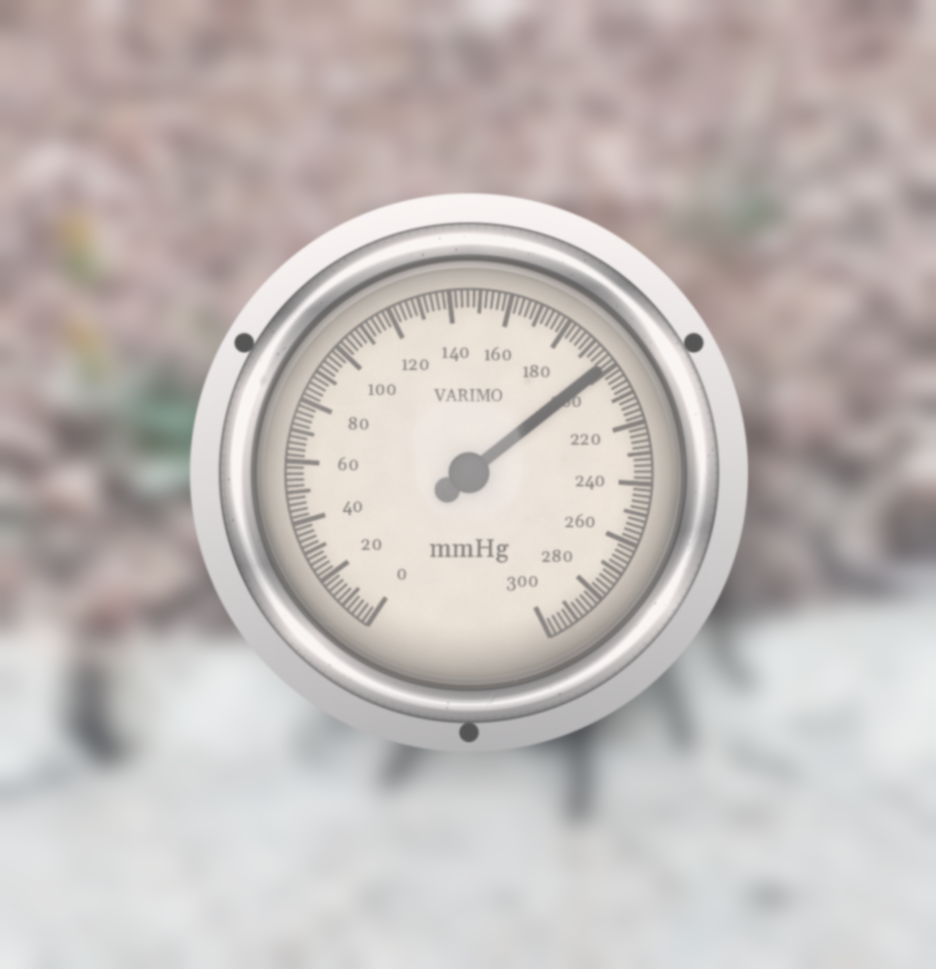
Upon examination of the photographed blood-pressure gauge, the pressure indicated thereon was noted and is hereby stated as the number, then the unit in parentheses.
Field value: 198 (mmHg)
